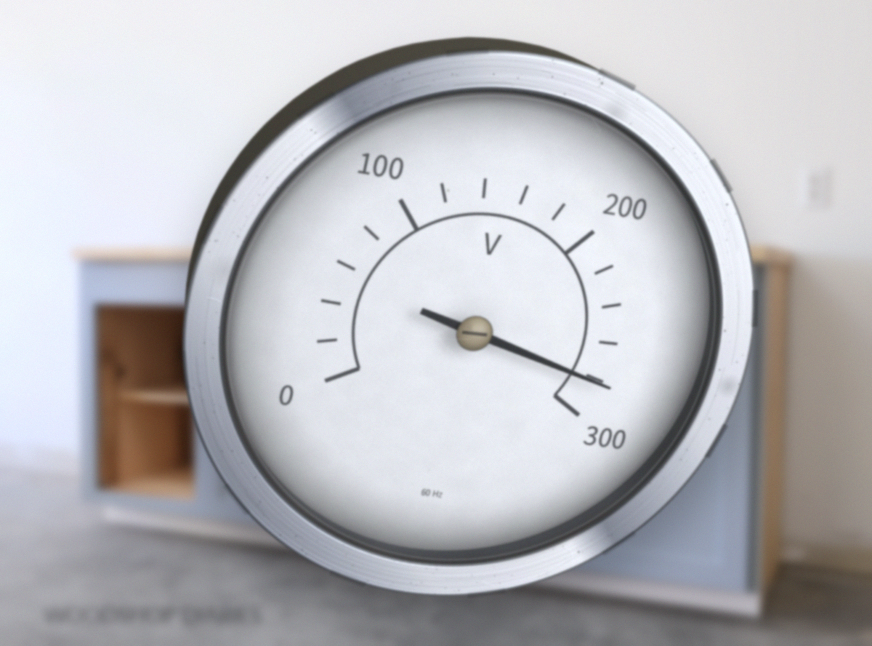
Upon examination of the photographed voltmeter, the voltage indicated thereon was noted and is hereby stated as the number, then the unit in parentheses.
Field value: 280 (V)
